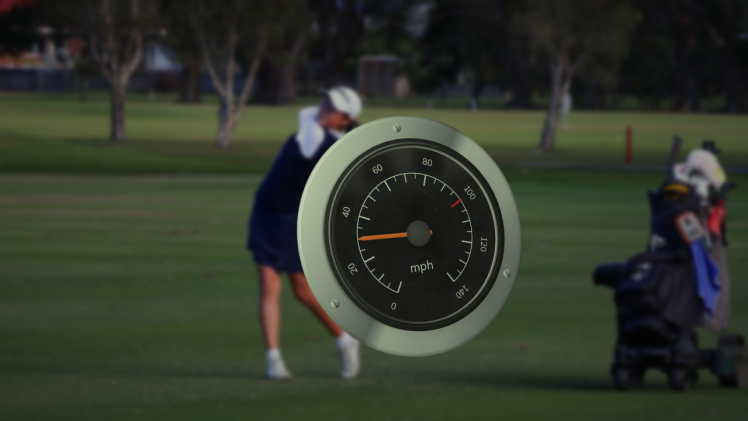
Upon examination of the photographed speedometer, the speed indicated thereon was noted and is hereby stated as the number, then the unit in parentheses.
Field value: 30 (mph)
